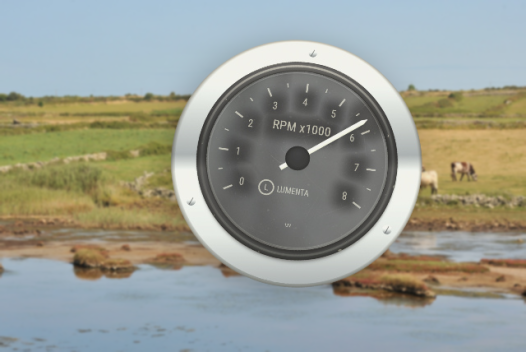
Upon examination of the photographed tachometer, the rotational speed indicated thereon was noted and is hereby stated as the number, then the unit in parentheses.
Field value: 5750 (rpm)
